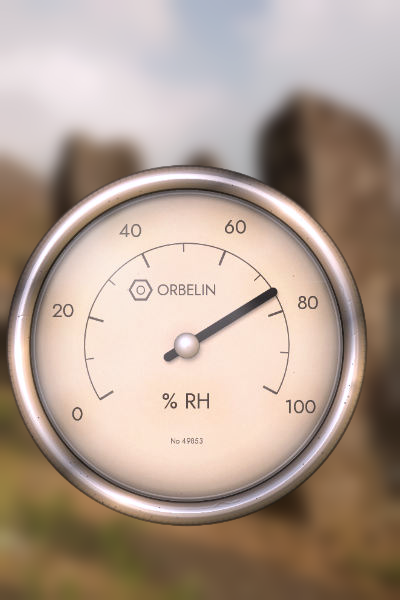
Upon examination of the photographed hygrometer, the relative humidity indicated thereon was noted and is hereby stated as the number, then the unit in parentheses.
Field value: 75 (%)
